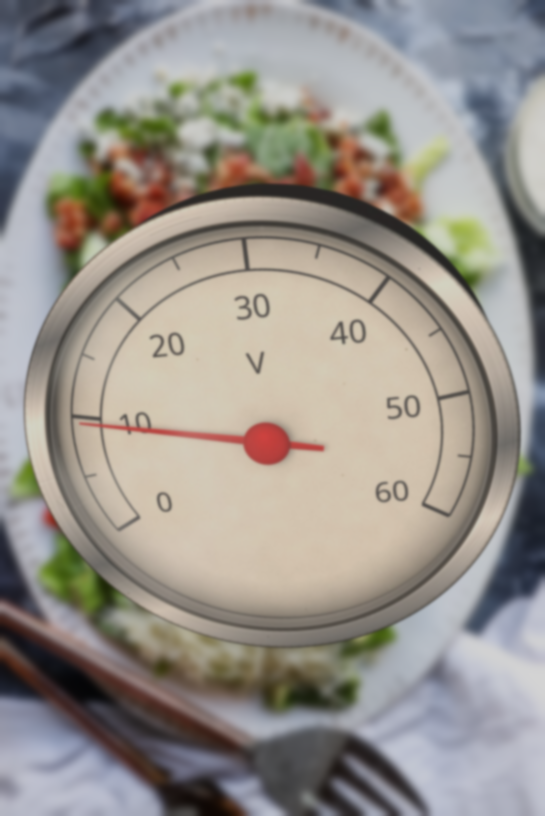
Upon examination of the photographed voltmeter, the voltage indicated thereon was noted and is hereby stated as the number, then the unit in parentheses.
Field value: 10 (V)
